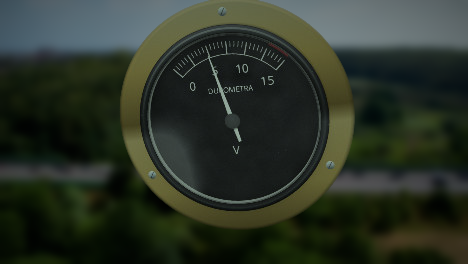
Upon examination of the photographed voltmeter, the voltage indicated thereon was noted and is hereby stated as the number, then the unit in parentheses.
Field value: 5 (V)
